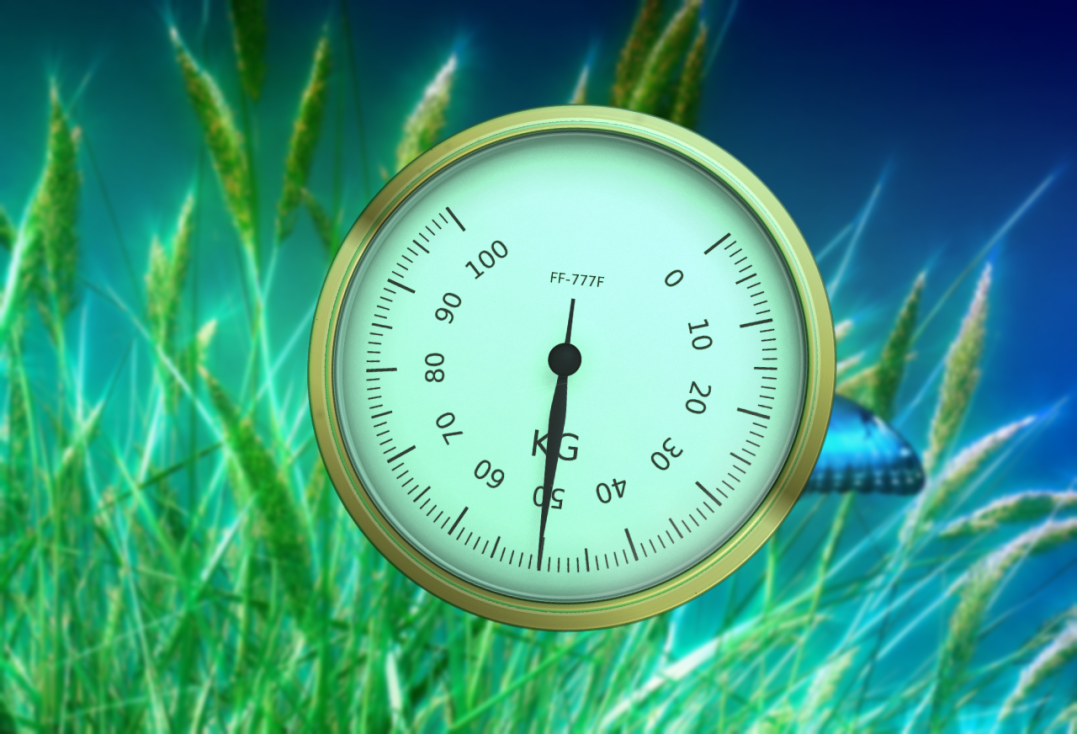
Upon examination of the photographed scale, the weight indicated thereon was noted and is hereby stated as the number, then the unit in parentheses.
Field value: 50 (kg)
